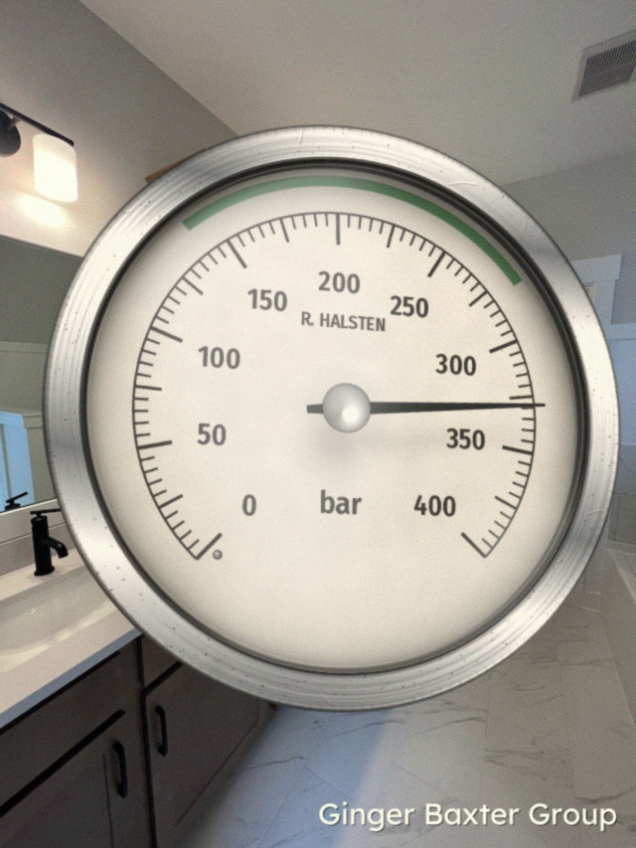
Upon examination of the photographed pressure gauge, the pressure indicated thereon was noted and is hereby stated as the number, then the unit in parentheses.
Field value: 330 (bar)
